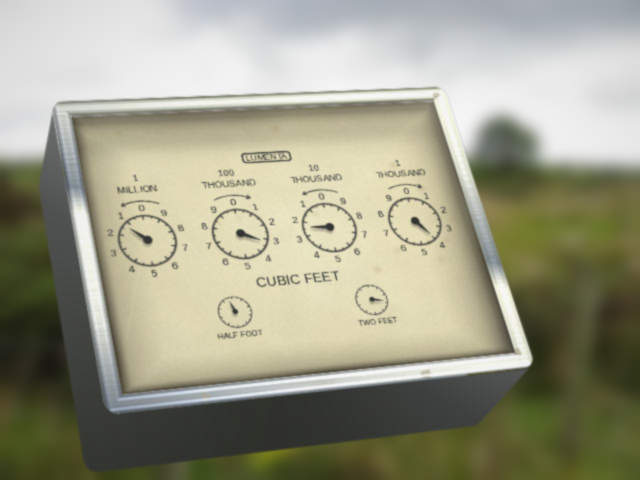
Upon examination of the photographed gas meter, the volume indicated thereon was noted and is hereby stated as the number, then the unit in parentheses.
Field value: 132400 (ft³)
